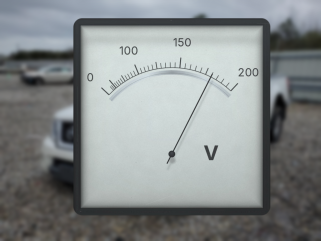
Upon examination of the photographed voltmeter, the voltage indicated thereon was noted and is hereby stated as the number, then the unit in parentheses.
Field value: 180 (V)
